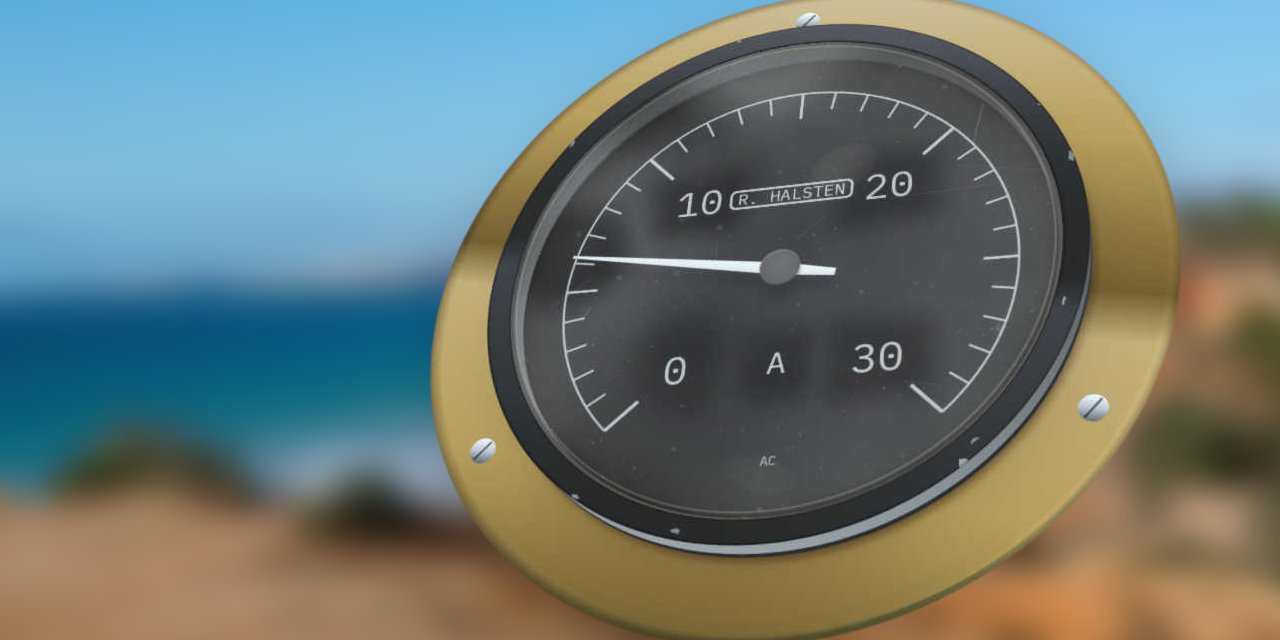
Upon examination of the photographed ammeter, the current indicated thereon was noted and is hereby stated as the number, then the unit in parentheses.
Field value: 6 (A)
